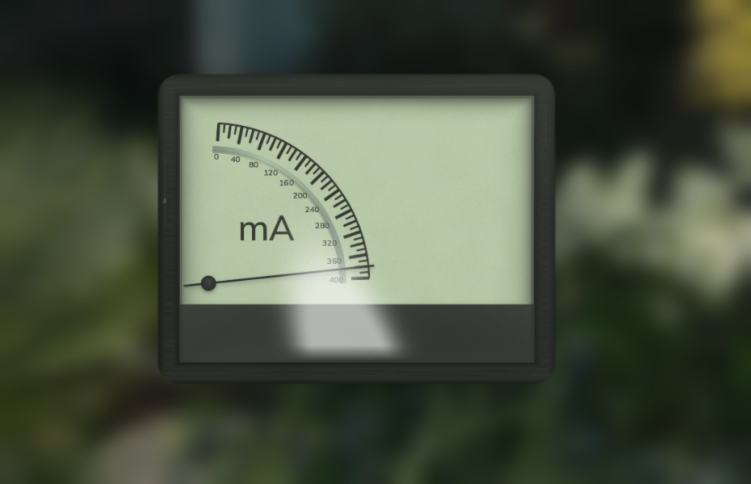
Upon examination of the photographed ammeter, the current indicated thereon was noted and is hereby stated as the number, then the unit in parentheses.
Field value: 380 (mA)
